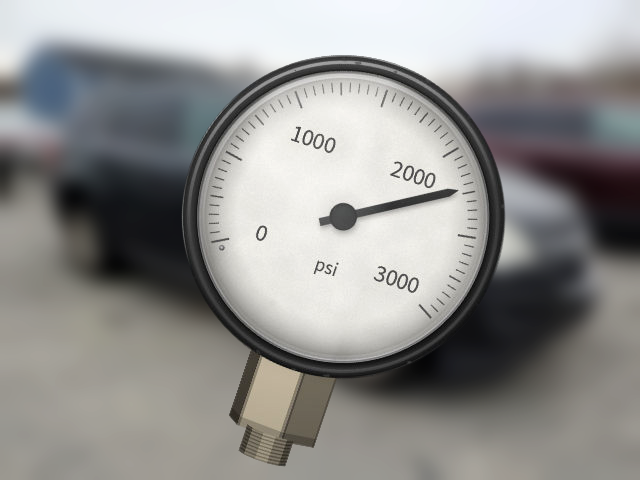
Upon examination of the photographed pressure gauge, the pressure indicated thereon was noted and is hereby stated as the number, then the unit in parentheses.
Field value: 2225 (psi)
